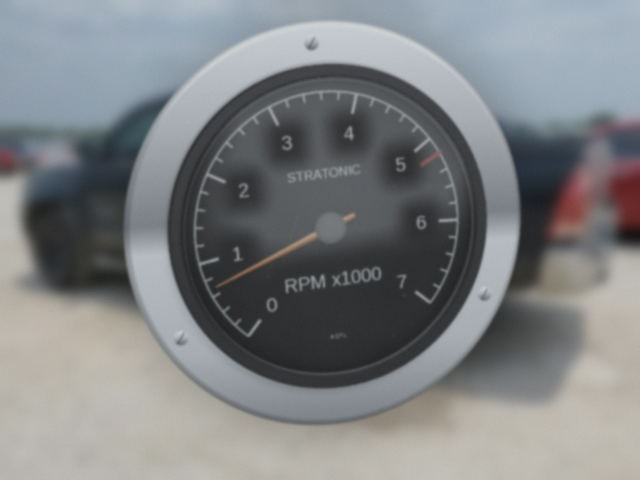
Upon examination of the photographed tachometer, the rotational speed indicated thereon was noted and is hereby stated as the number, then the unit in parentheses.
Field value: 700 (rpm)
